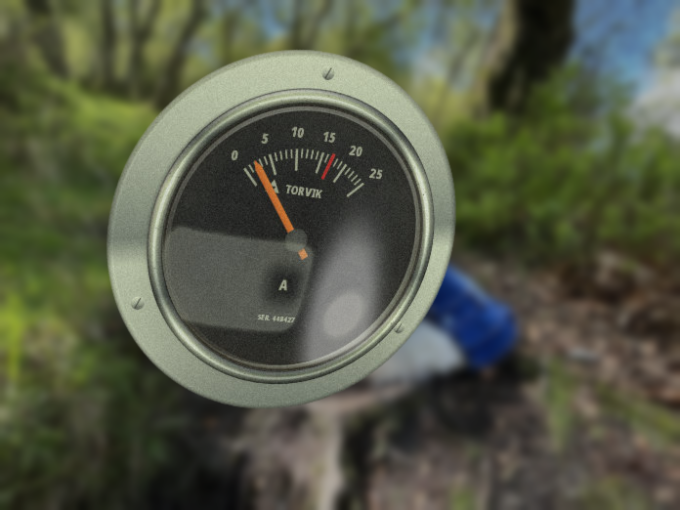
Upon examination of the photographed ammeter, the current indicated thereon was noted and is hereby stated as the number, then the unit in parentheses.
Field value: 2 (A)
